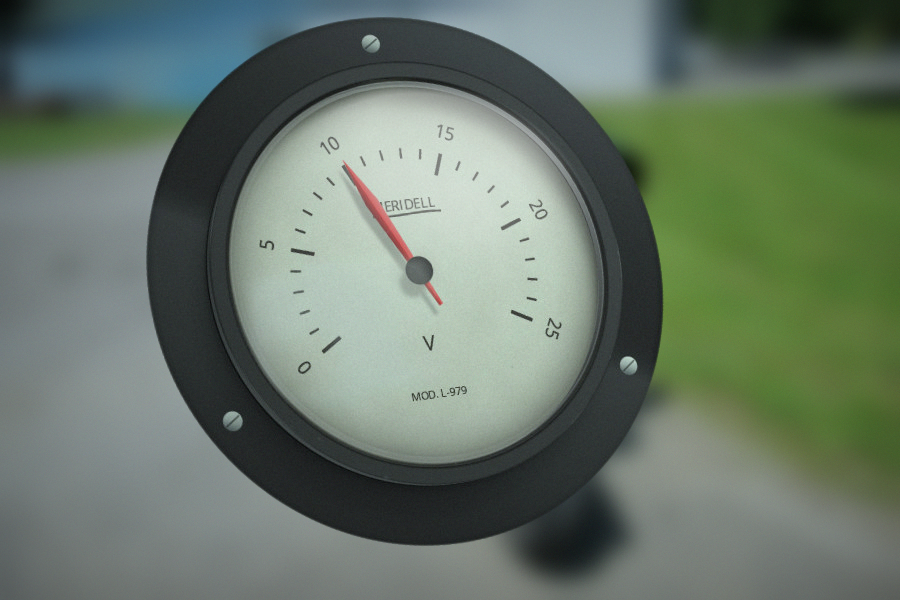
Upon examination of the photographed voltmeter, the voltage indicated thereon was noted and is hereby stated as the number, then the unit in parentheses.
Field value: 10 (V)
